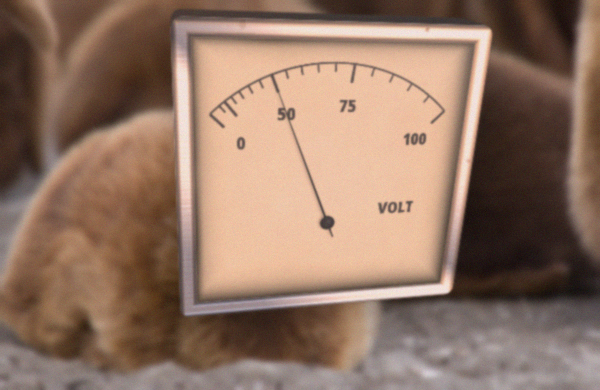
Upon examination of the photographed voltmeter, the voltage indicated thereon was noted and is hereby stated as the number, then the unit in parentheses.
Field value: 50 (V)
